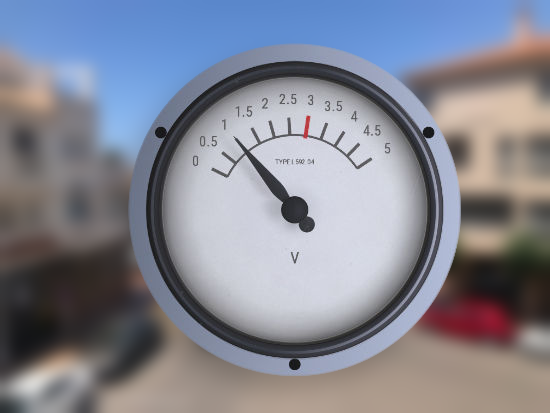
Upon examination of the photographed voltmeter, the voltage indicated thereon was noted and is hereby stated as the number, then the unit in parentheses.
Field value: 1 (V)
